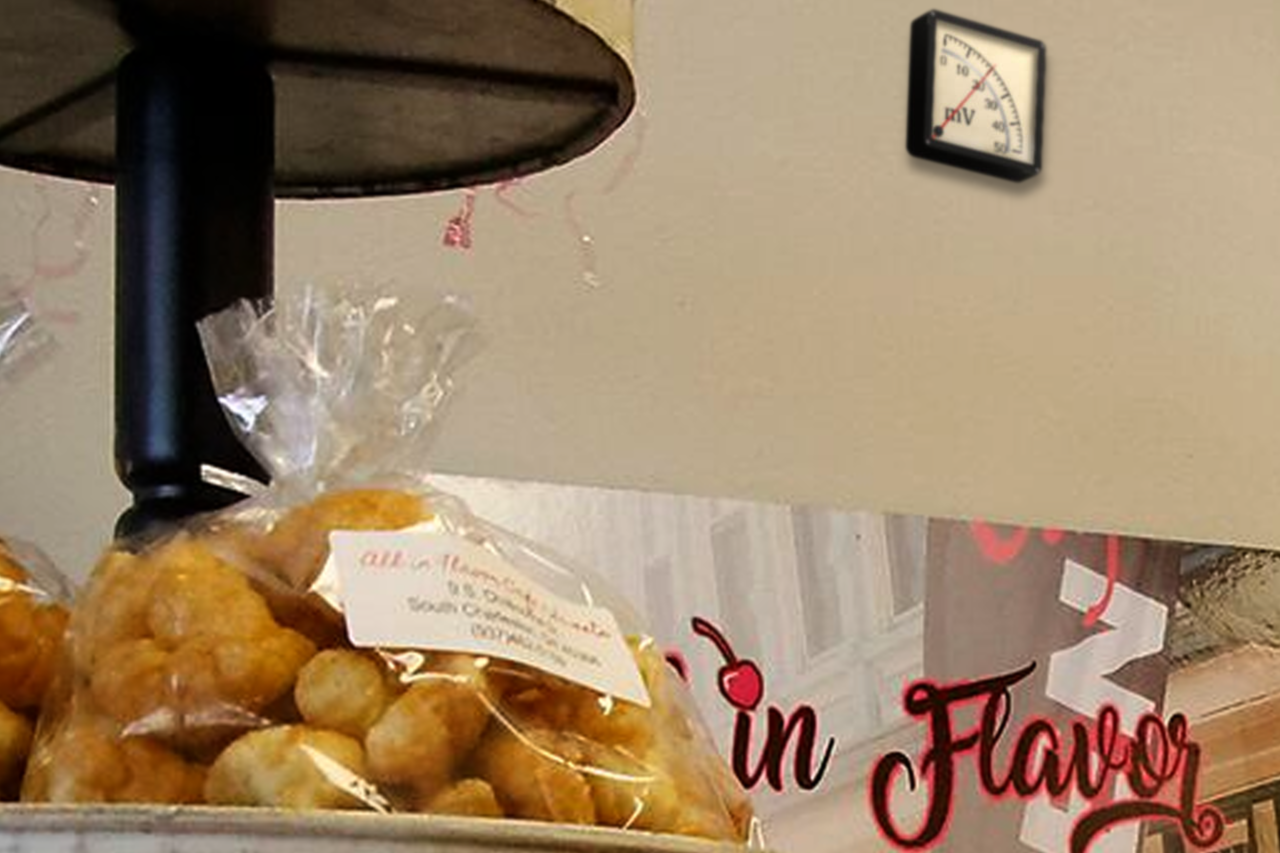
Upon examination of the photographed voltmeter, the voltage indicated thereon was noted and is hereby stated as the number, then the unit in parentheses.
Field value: 20 (mV)
